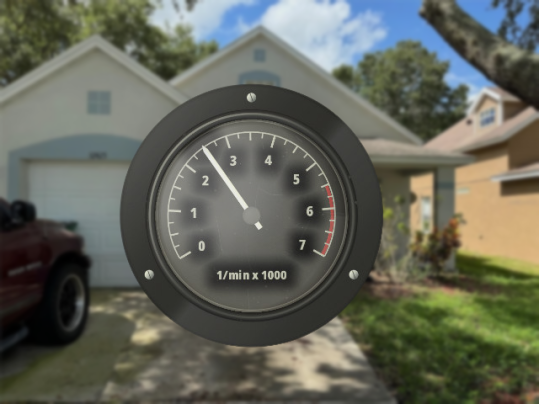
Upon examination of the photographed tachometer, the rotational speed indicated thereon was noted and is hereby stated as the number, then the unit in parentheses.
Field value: 2500 (rpm)
